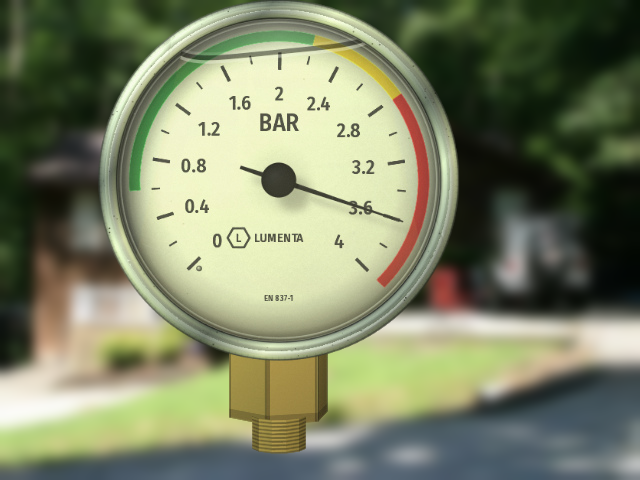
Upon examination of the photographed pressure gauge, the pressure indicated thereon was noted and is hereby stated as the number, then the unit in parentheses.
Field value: 3.6 (bar)
